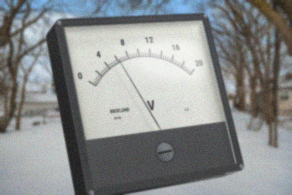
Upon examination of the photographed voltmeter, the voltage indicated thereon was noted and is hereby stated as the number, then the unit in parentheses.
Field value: 6 (V)
